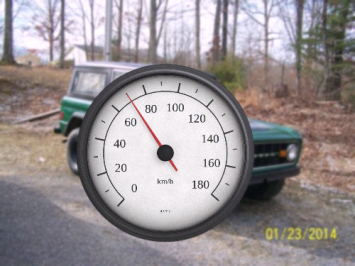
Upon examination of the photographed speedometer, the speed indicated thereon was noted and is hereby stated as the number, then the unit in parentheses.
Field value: 70 (km/h)
